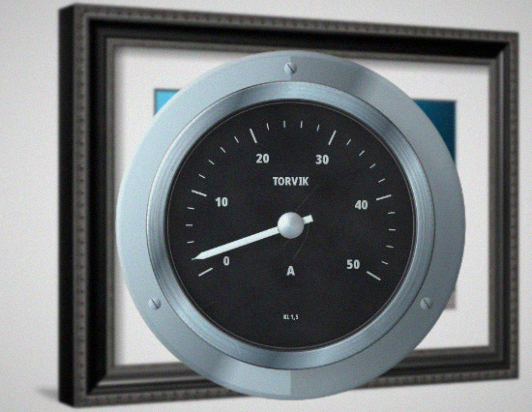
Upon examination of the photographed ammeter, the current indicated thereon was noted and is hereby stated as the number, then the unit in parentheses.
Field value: 2 (A)
